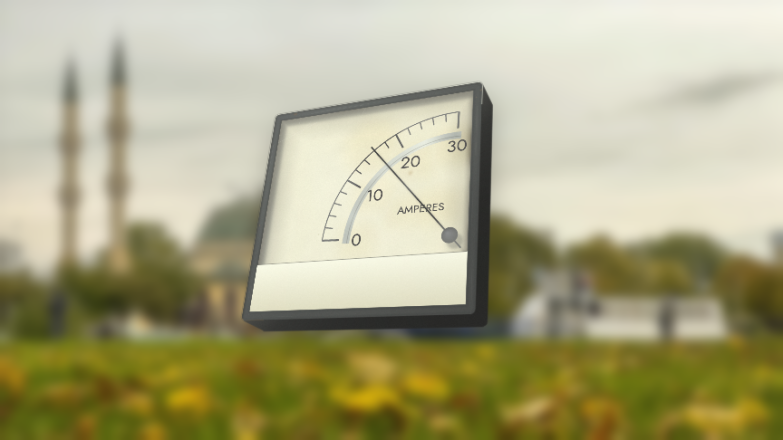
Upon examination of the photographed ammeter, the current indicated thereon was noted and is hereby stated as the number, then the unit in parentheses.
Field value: 16 (A)
